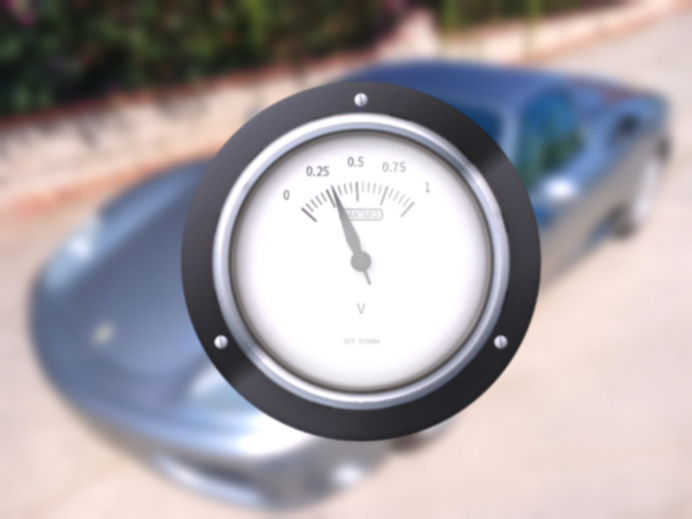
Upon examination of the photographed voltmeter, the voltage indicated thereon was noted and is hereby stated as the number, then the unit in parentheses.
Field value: 0.3 (V)
